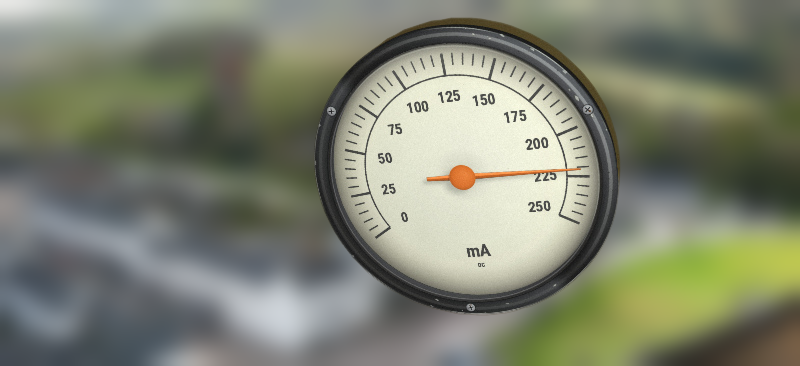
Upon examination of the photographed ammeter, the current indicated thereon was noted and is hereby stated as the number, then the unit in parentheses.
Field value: 220 (mA)
